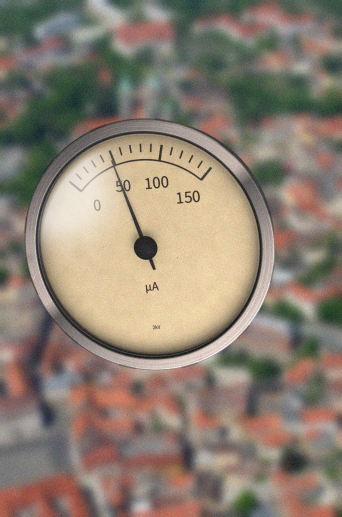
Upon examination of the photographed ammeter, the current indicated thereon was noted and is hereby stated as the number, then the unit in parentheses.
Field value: 50 (µA)
